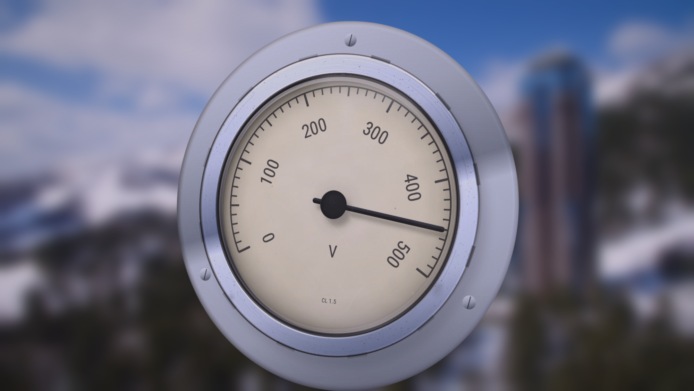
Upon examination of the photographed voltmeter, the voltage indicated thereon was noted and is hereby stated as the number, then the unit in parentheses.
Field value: 450 (V)
